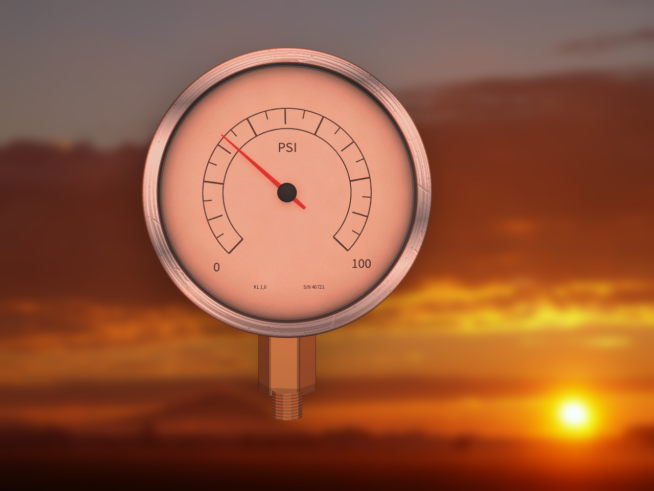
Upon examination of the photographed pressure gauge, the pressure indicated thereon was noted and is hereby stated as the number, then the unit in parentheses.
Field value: 32.5 (psi)
